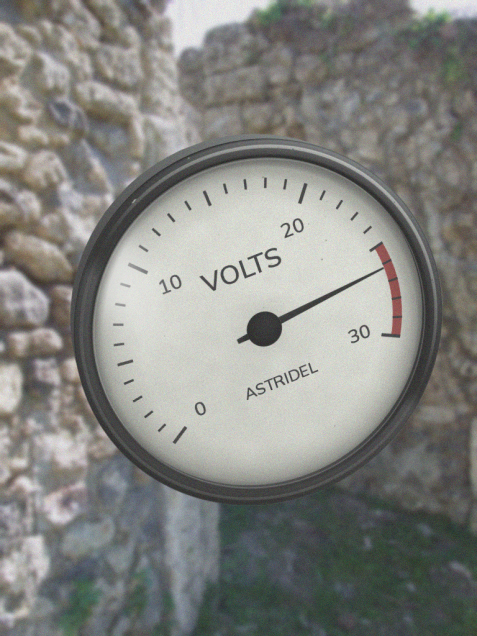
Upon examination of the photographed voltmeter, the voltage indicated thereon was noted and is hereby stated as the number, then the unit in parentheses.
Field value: 26 (V)
